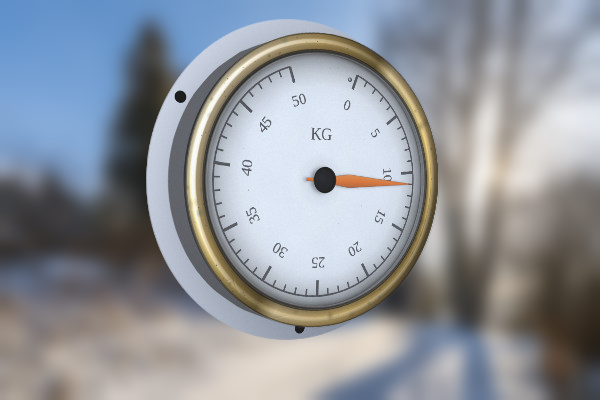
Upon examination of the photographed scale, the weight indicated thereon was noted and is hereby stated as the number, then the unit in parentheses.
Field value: 11 (kg)
